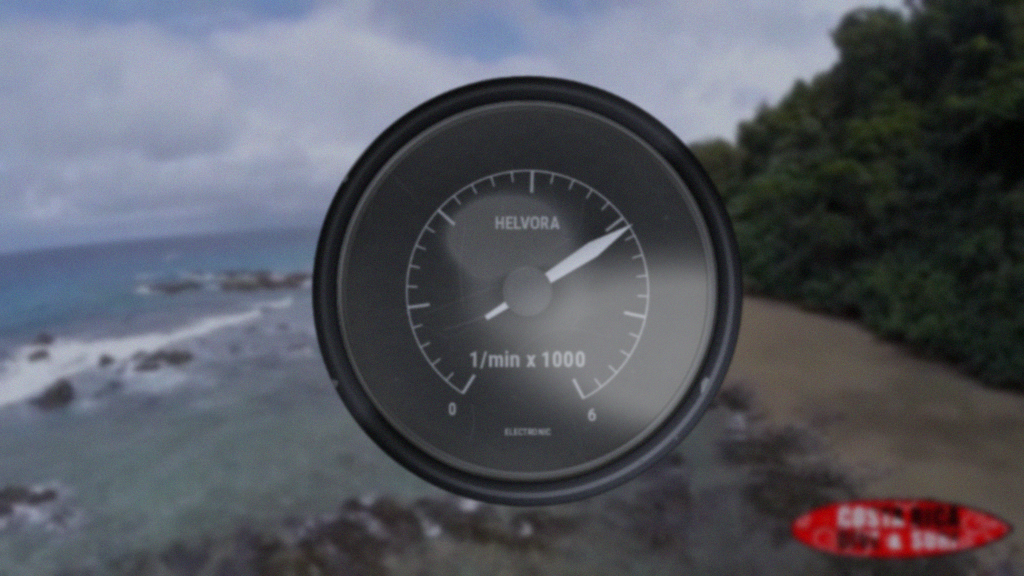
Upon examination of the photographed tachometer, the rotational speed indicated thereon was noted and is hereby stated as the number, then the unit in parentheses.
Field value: 4100 (rpm)
